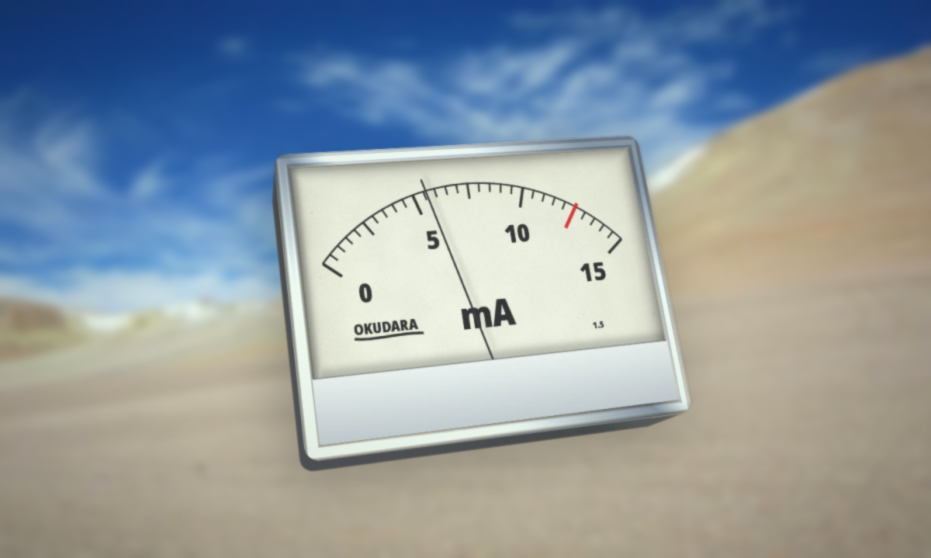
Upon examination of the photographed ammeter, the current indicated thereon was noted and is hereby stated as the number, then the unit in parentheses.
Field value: 5.5 (mA)
